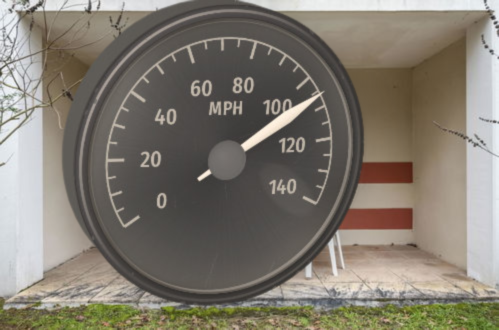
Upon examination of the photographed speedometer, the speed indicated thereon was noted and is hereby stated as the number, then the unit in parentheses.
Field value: 105 (mph)
